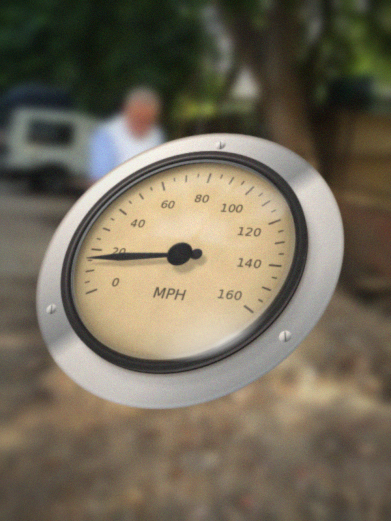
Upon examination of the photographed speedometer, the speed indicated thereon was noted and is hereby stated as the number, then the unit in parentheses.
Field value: 15 (mph)
